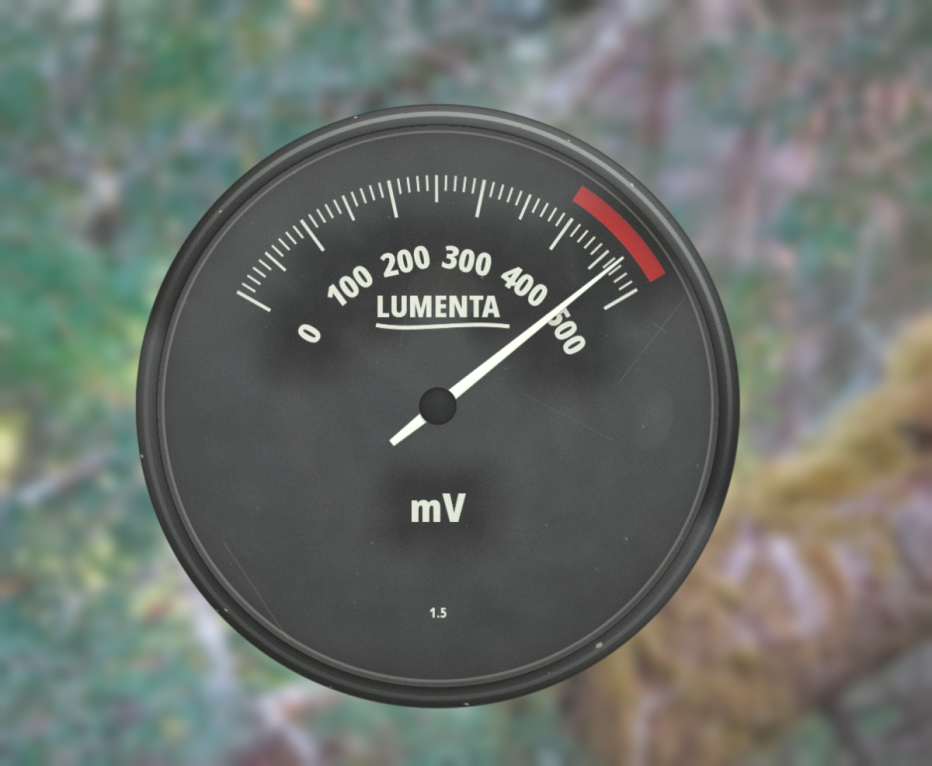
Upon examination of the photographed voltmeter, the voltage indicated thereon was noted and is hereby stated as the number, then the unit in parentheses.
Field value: 465 (mV)
